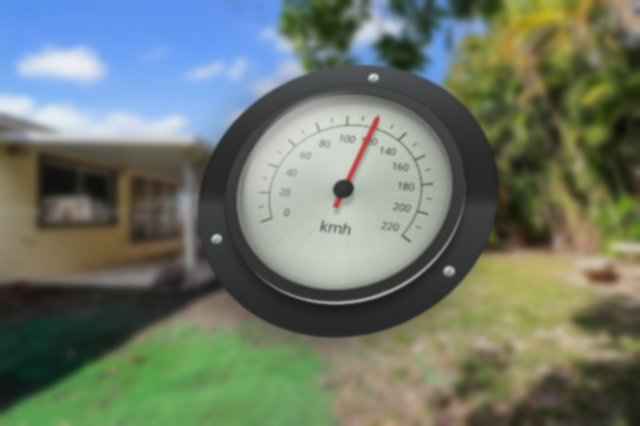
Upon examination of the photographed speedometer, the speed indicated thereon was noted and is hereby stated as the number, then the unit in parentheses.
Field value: 120 (km/h)
